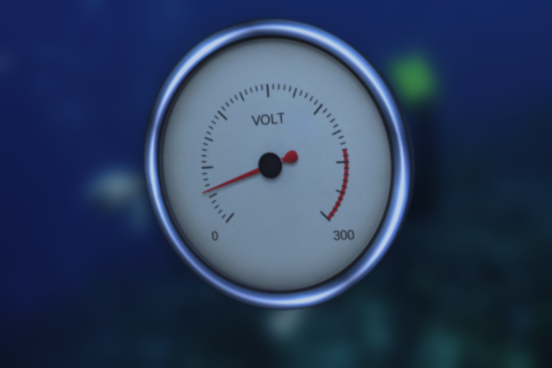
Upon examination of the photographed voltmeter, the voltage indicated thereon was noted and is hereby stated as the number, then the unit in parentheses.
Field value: 30 (V)
